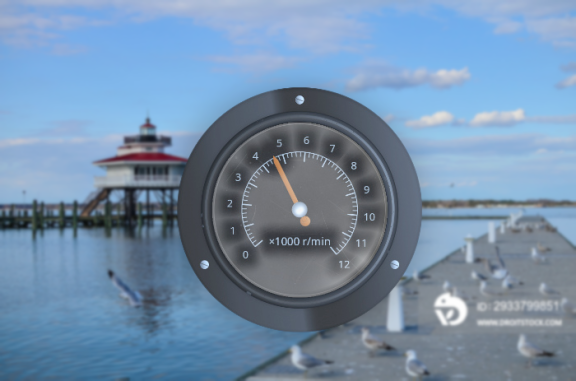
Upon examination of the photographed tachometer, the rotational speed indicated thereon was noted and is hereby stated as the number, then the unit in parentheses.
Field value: 4600 (rpm)
